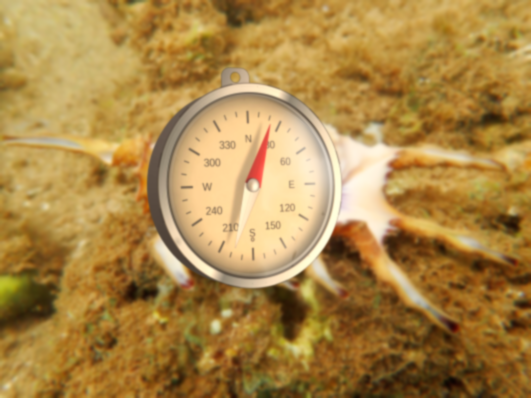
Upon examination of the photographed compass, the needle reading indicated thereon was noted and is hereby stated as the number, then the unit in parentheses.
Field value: 20 (°)
